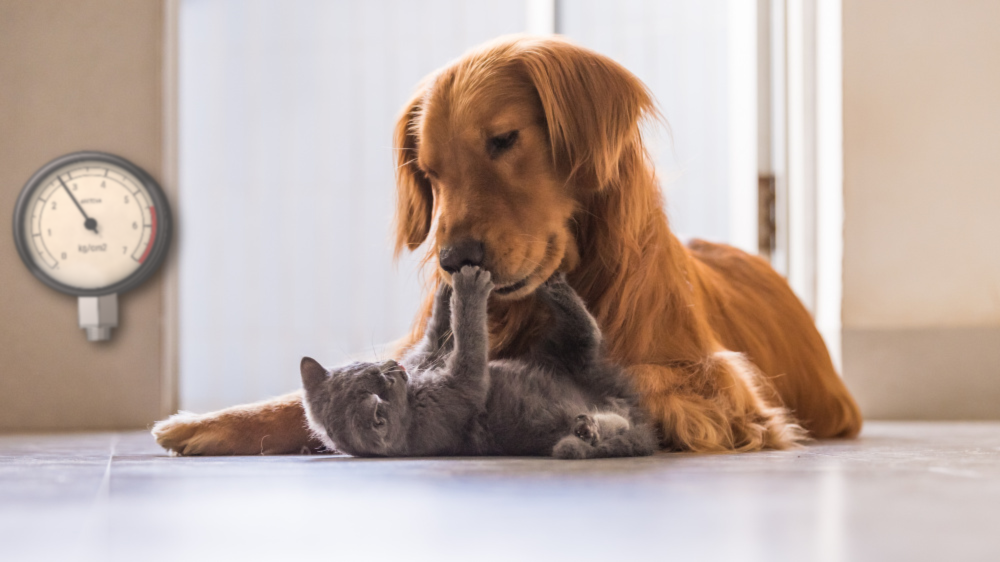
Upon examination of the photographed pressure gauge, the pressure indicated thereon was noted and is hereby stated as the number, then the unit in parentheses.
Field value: 2.75 (kg/cm²)
